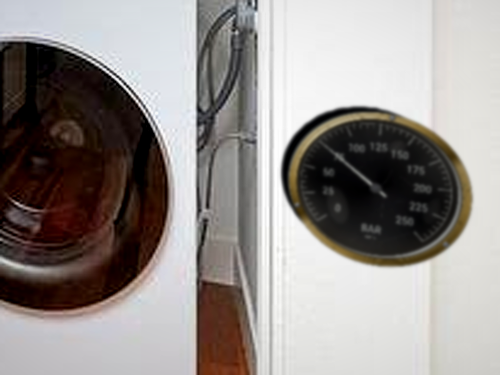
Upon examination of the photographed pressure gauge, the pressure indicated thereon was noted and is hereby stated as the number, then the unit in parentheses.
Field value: 75 (bar)
